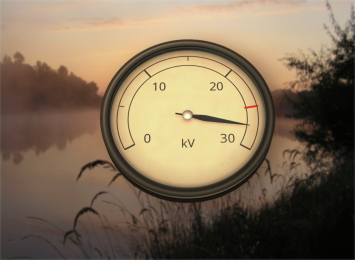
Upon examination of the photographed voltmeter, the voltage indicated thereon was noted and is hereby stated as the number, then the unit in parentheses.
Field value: 27.5 (kV)
